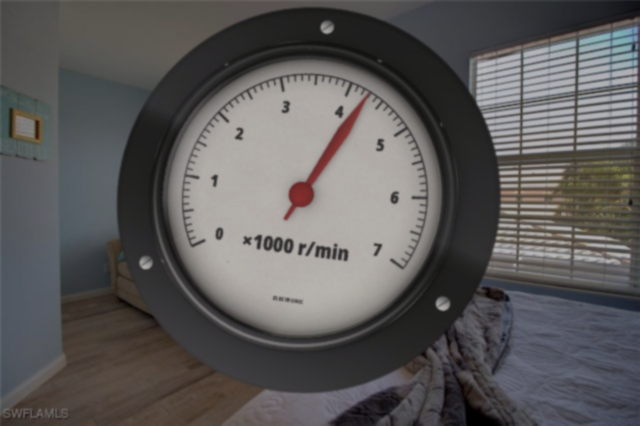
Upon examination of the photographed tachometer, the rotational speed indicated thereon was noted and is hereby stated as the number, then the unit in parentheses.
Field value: 4300 (rpm)
